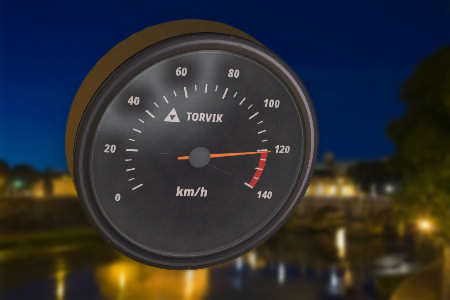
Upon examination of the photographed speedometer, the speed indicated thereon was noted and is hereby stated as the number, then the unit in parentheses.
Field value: 120 (km/h)
